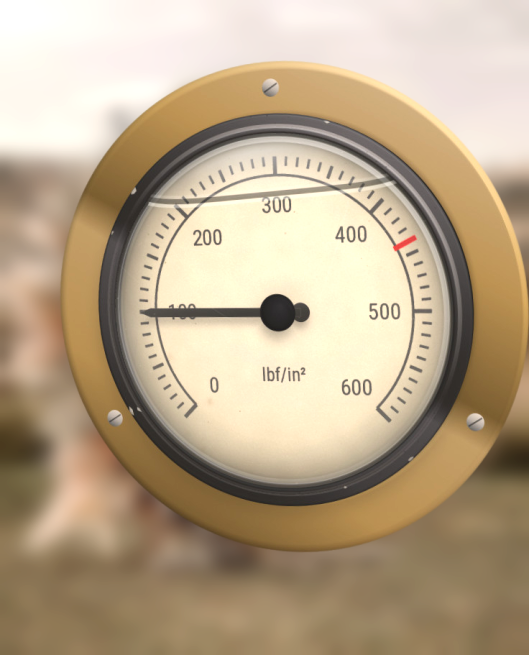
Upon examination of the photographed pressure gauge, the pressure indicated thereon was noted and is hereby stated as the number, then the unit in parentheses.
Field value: 100 (psi)
